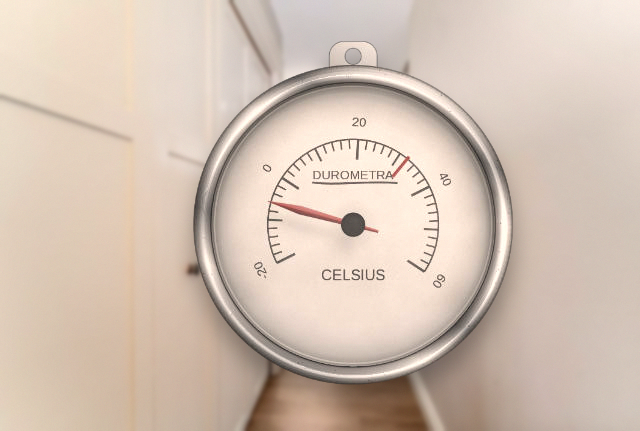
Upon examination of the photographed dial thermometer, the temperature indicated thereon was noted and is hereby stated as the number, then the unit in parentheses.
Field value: -6 (°C)
